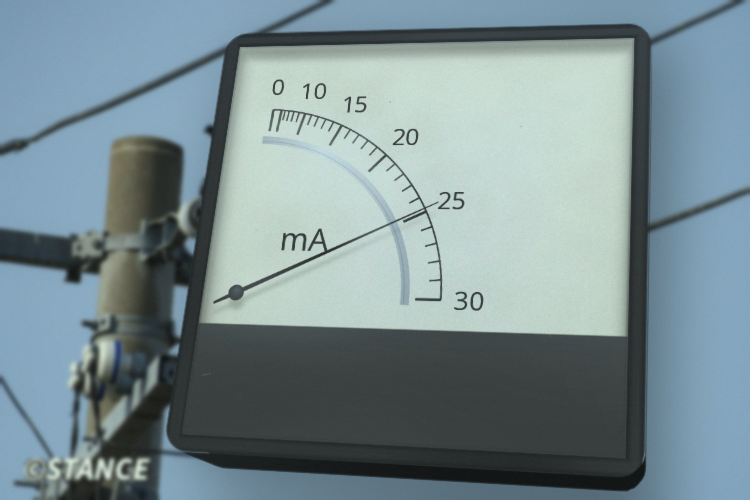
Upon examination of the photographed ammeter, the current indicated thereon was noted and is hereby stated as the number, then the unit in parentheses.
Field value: 25 (mA)
